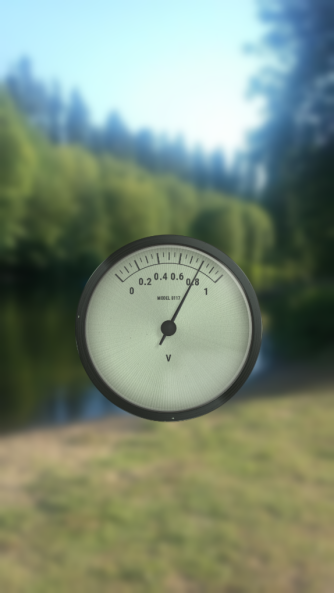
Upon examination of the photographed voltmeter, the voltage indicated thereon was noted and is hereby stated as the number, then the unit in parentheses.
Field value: 0.8 (V)
